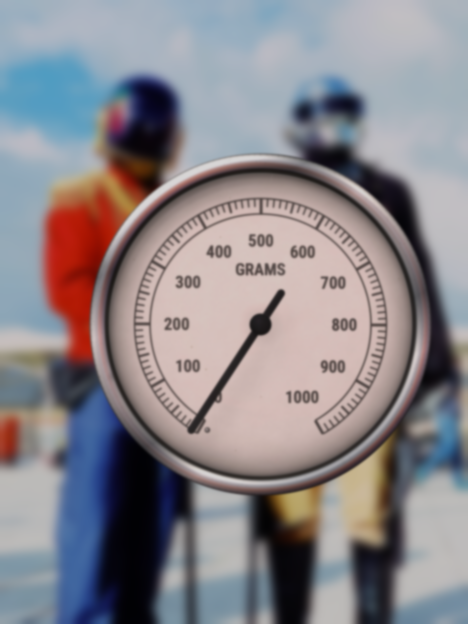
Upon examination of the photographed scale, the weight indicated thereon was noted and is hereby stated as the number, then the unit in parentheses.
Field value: 10 (g)
